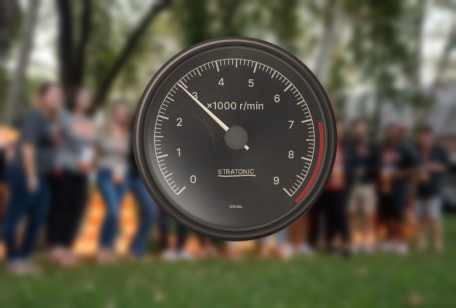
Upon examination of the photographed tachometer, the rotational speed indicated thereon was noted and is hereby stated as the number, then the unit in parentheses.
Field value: 2900 (rpm)
